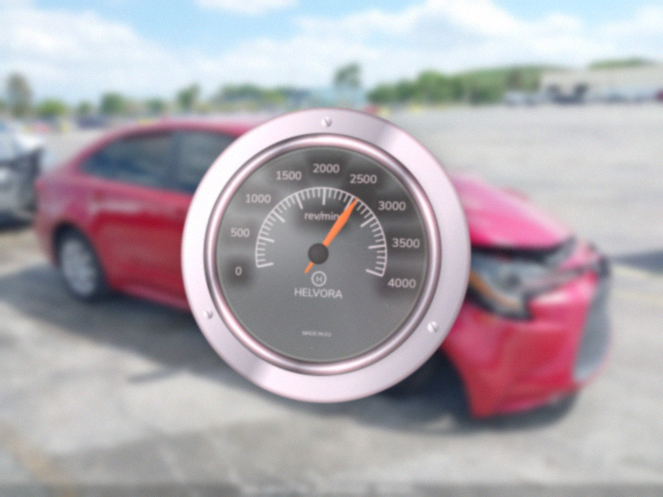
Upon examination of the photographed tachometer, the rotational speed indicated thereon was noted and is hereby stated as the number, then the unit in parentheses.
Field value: 2600 (rpm)
